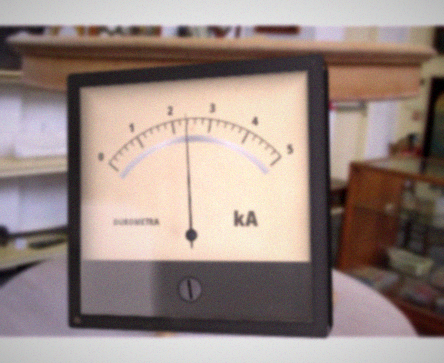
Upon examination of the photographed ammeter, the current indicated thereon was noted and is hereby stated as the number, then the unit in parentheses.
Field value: 2.4 (kA)
